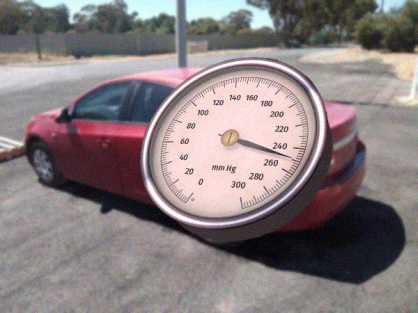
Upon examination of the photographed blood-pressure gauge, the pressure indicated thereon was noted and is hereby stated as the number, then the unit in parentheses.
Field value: 250 (mmHg)
